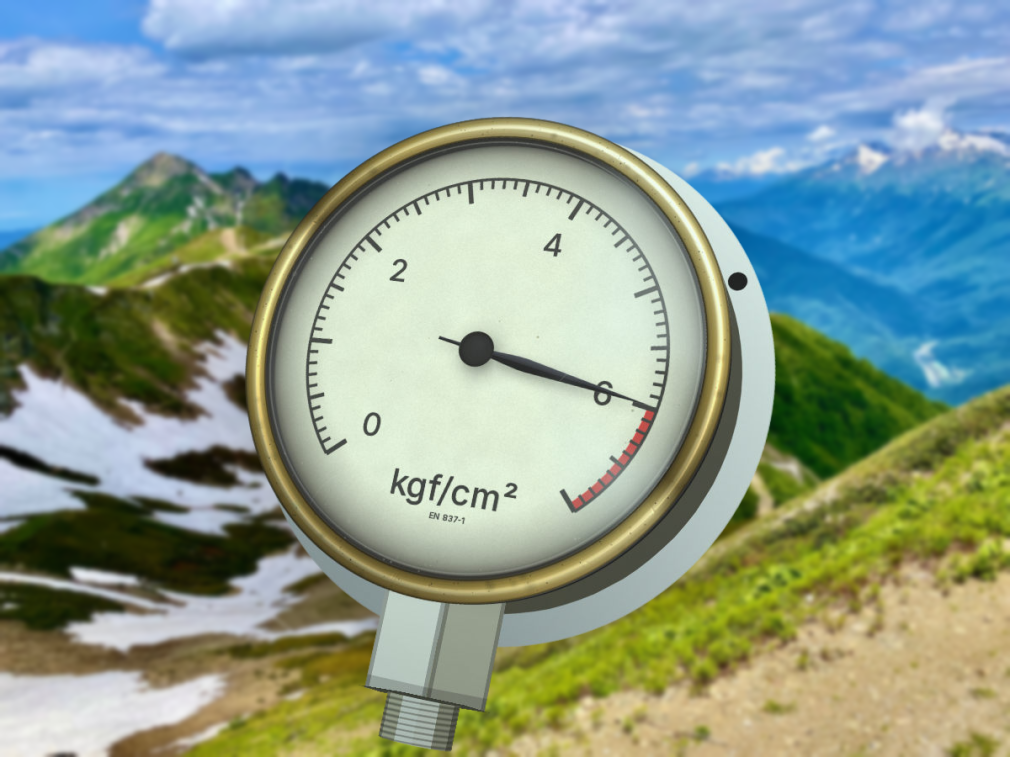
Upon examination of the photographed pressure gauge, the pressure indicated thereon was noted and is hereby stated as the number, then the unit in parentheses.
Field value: 6 (kg/cm²)
